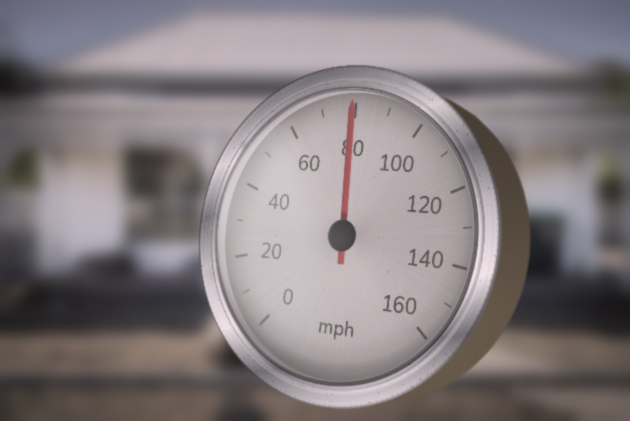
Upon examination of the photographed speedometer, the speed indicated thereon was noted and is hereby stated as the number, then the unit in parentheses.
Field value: 80 (mph)
